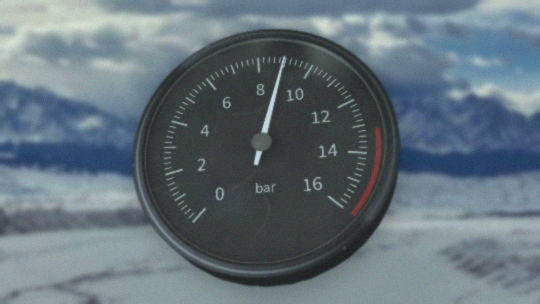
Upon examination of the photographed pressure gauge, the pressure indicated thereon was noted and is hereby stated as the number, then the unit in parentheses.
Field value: 9 (bar)
